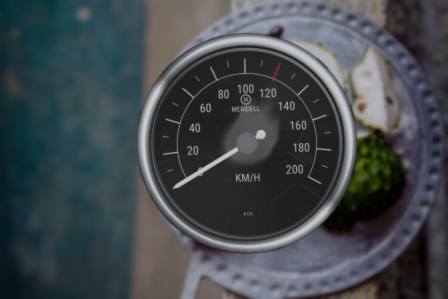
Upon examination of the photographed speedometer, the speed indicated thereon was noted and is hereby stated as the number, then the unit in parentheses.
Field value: 0 (km/h)
